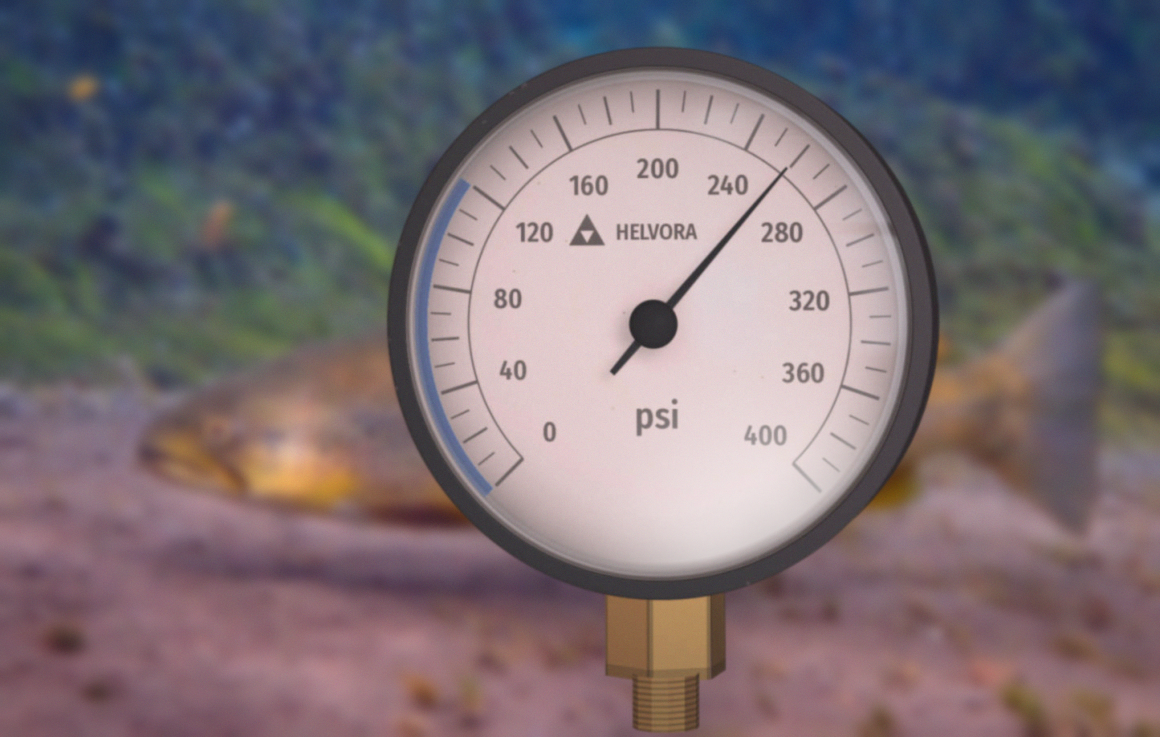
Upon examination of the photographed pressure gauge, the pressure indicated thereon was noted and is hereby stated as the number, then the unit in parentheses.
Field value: 260 (psi)
